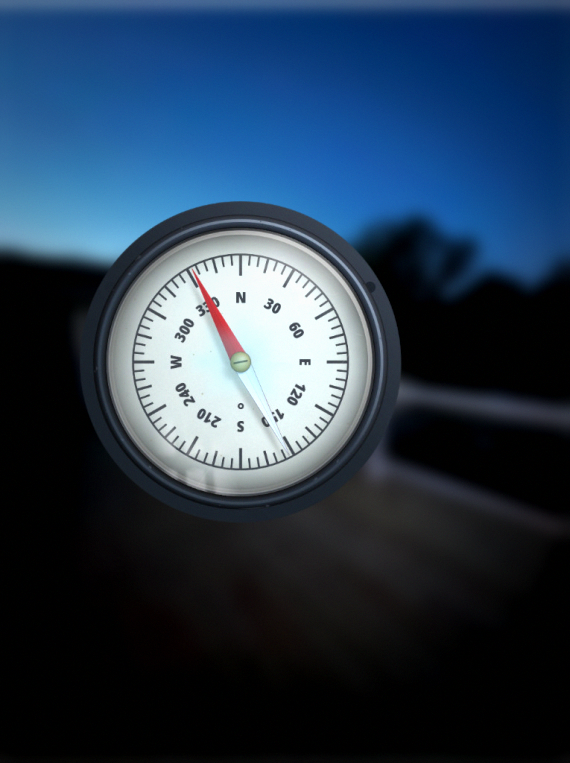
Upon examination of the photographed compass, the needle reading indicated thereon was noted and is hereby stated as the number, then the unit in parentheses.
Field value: 332.5 (°)
